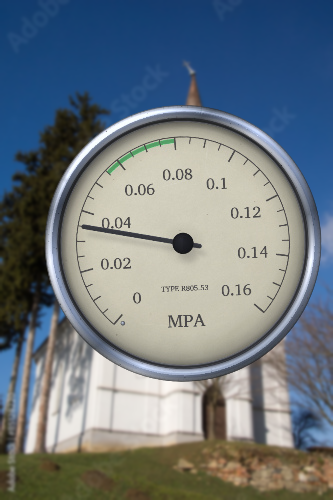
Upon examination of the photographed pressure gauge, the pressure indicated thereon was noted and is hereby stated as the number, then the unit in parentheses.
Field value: 0.035 (MPa)
